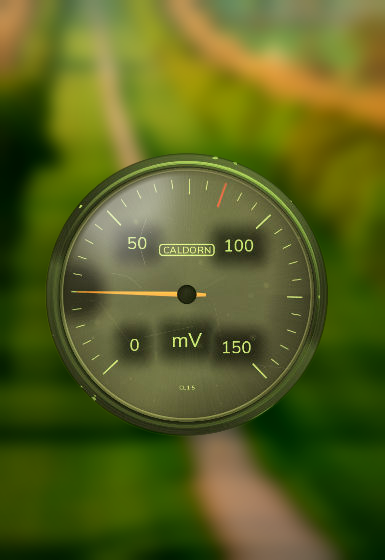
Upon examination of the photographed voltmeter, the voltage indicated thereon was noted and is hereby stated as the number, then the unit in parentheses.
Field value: 25 (mV)
